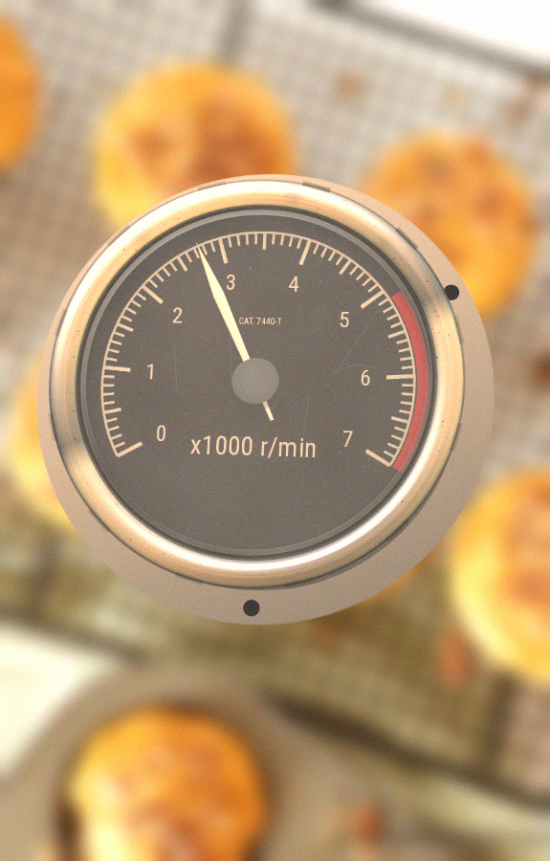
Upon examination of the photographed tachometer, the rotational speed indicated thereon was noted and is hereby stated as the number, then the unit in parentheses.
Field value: 2750 (rpm)
